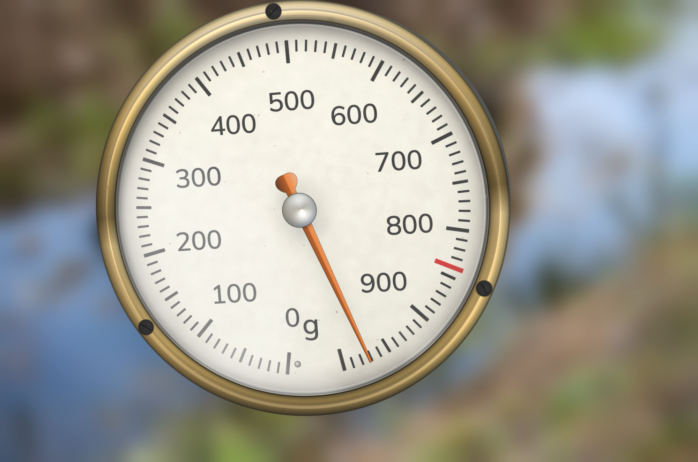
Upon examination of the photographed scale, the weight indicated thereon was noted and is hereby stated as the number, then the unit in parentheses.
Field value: 970 (g)
